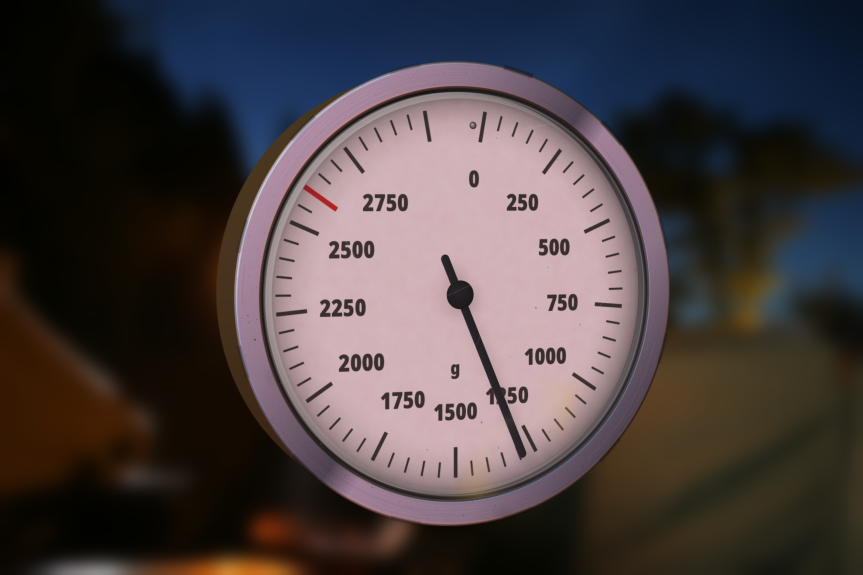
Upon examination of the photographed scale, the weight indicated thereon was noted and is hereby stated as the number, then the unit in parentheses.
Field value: 1300 (g)
